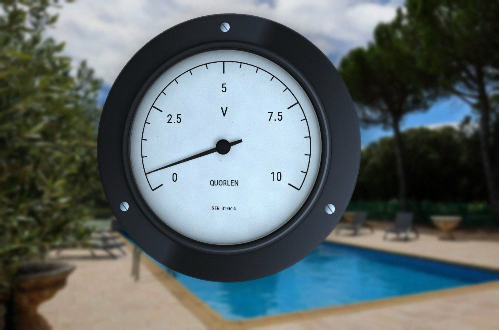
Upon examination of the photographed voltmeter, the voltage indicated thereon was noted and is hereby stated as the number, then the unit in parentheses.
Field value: 0.5 (V)
